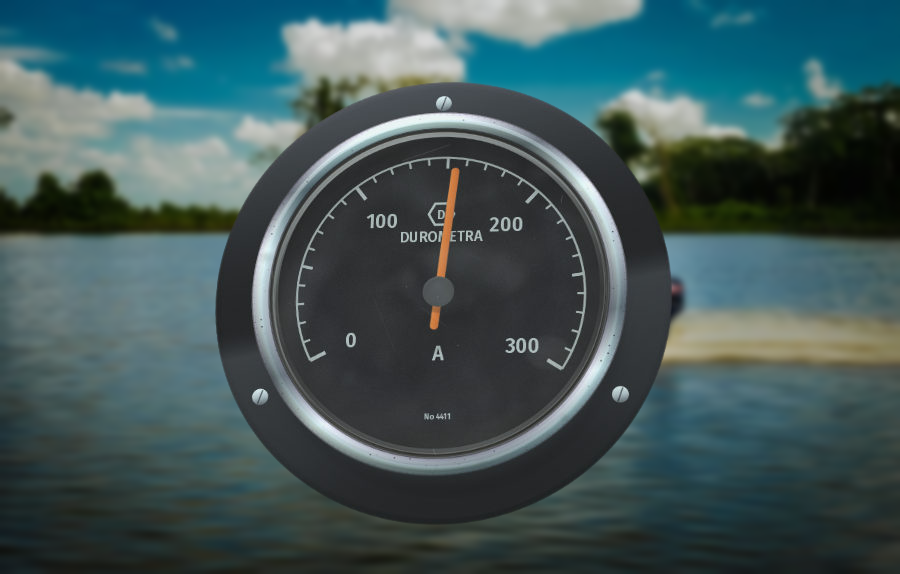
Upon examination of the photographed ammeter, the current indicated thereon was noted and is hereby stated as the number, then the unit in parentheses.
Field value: 155 (A)
